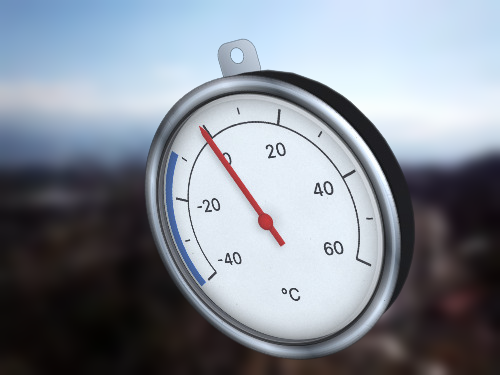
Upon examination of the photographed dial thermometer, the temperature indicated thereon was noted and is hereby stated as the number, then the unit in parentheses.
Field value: 0 (°C)
